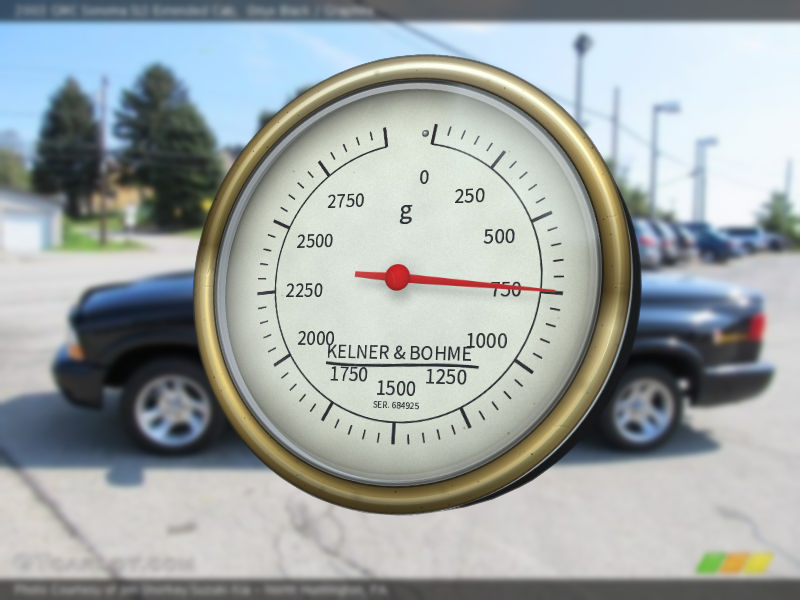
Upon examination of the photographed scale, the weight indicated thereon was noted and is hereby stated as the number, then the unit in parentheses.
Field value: 750 (g)
